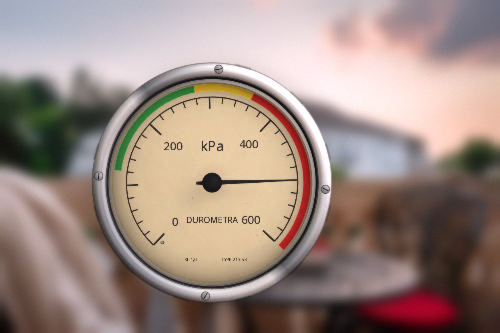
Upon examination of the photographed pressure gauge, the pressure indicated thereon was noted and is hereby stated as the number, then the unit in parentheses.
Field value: 500 (kPa)
